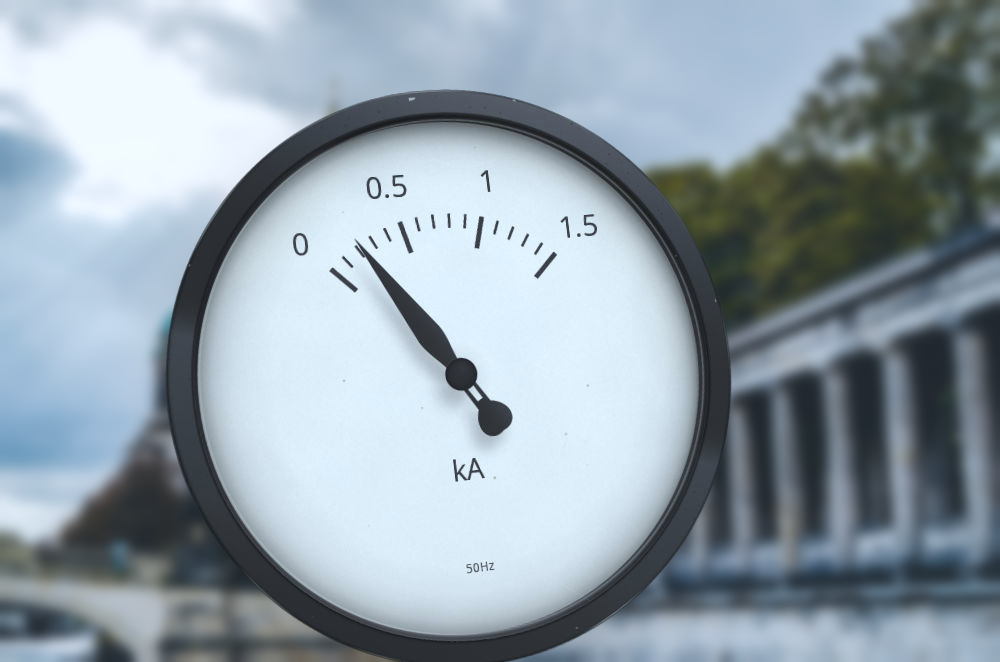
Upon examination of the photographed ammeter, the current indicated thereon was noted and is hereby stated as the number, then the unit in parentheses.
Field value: 0.2 (kA)
